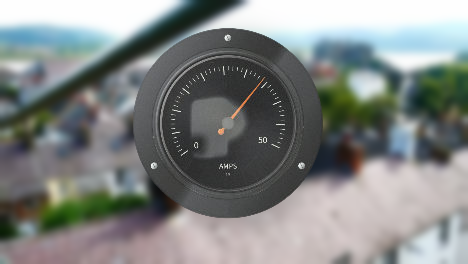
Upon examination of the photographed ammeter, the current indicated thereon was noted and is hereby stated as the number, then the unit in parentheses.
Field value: 34 (A)
